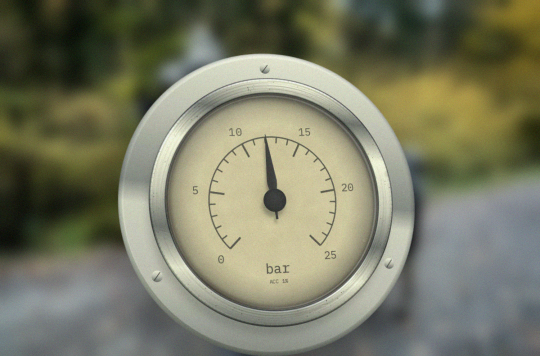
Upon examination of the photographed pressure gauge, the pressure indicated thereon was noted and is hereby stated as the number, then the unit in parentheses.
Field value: 12 (bar)
